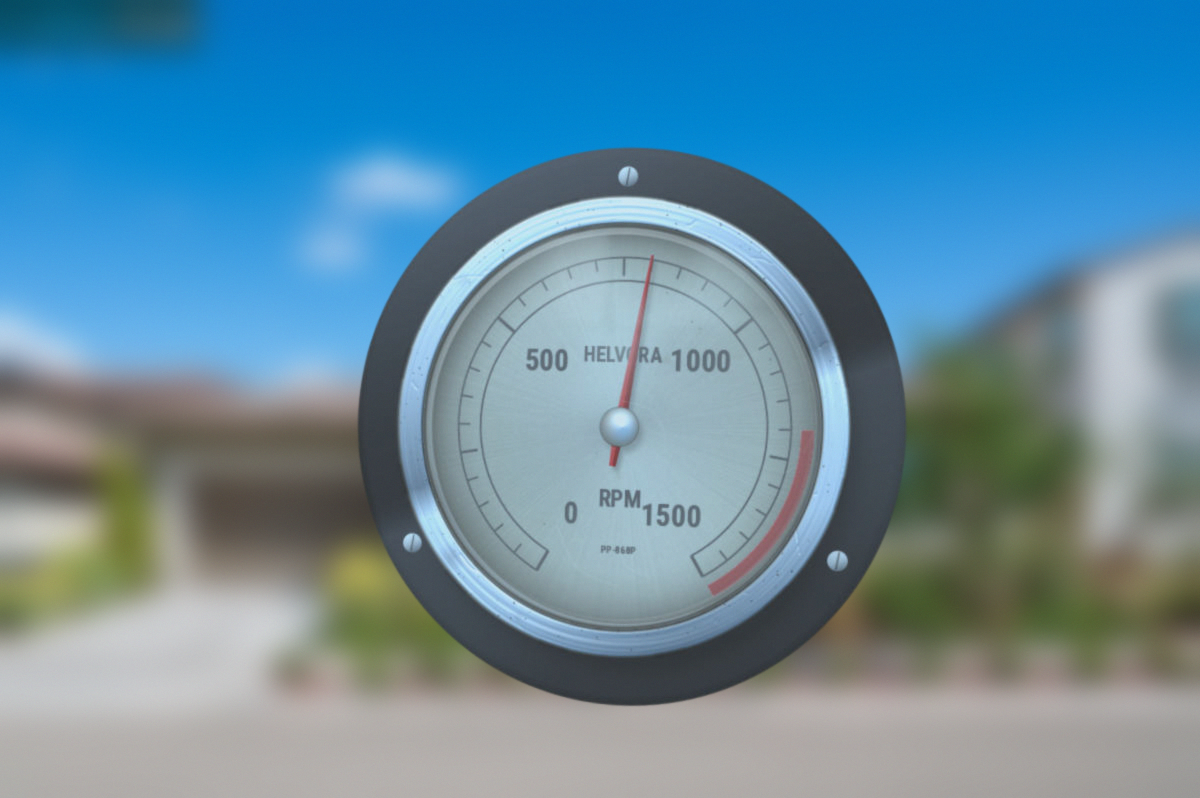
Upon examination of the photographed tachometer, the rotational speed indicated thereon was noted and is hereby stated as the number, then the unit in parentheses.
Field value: 800 (rpm)
